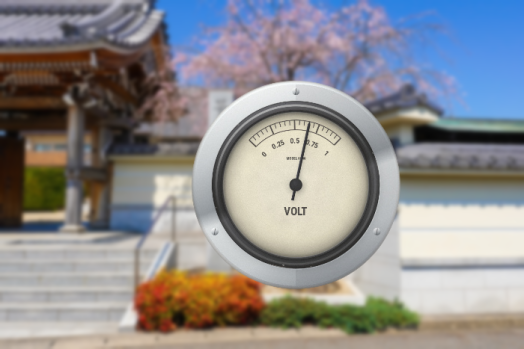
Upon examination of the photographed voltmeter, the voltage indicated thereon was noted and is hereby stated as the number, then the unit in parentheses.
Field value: 0.65 (V)
